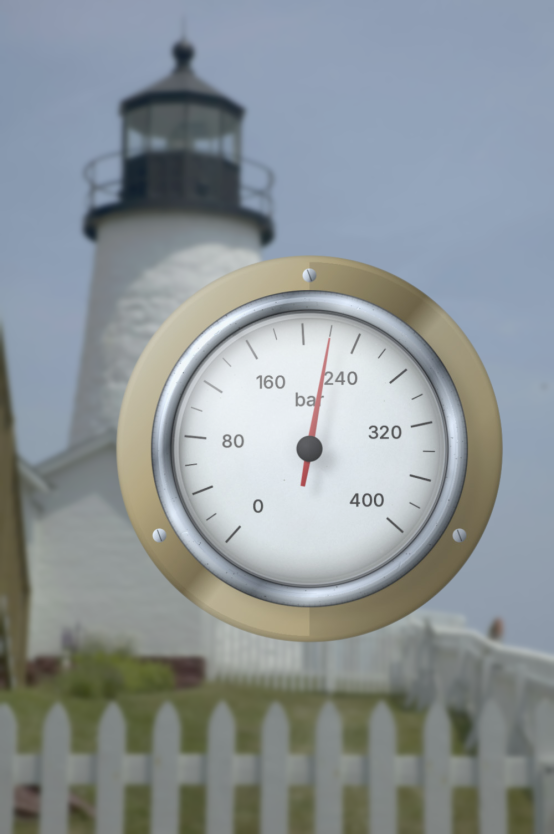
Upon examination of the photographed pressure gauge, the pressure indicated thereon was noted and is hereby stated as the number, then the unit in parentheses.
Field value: 220 (bar)
